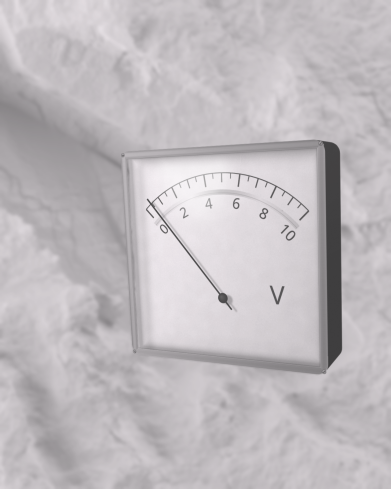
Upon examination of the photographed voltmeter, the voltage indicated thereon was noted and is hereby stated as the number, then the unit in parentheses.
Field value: 0.5 (V)
